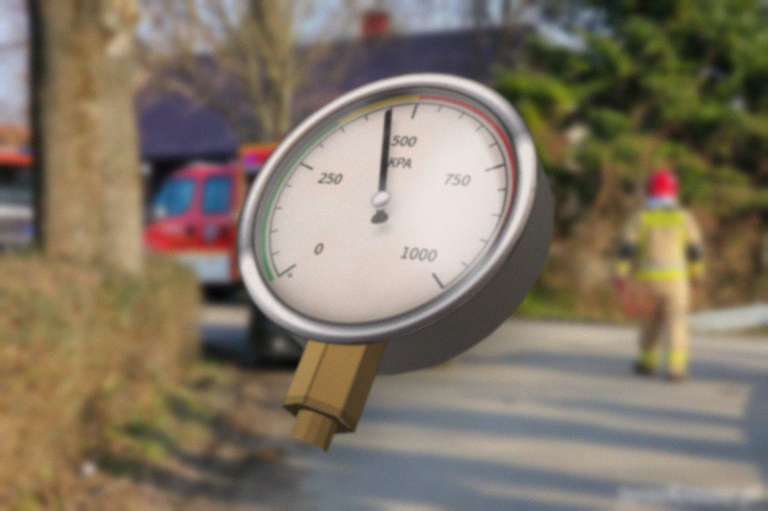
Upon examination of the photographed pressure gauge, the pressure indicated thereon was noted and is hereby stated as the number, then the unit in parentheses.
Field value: 450 (kPa)
